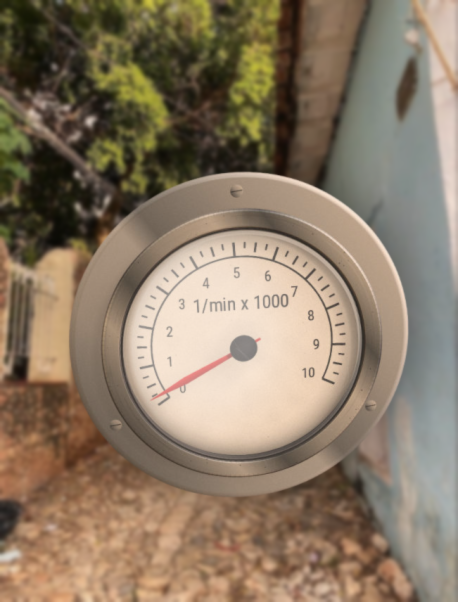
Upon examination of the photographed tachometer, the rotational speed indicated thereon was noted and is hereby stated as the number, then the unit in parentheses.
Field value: 250 (rpm)
